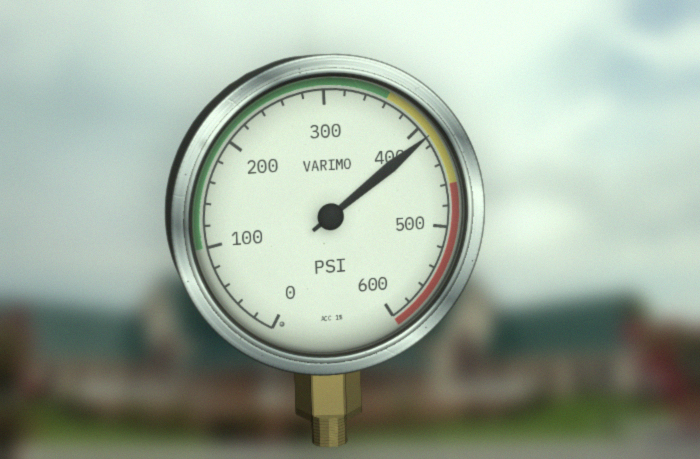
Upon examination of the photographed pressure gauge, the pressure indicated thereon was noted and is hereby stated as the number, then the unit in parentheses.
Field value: 410 (psi)
